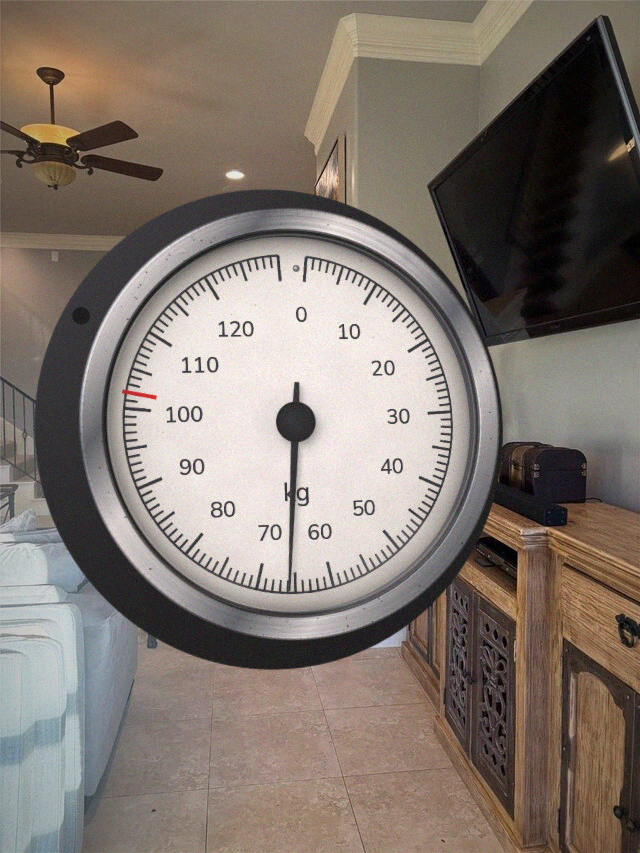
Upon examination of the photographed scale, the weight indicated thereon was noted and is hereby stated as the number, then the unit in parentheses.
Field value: 66 (kg)
